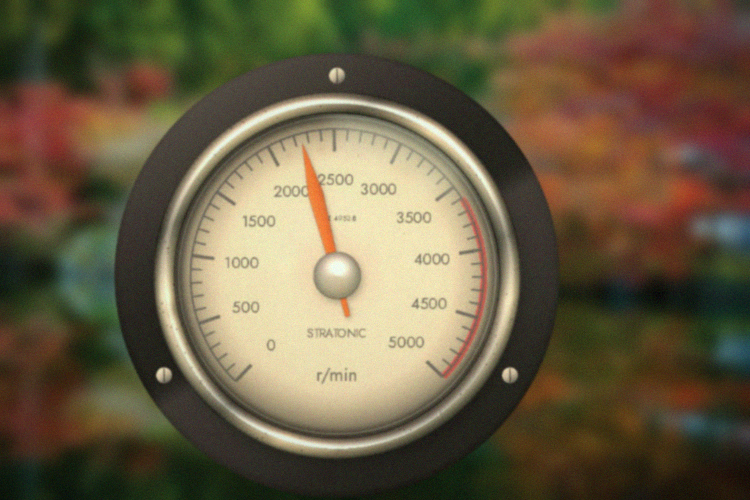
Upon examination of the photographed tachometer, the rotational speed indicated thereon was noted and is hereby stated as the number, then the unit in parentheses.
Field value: 2250 (rpm)
